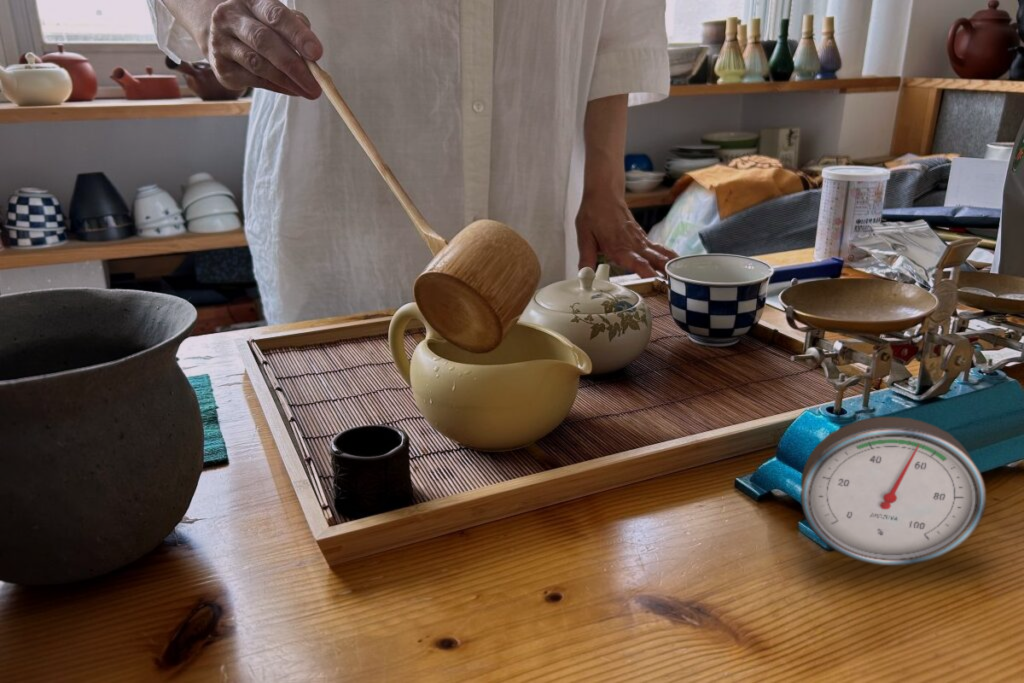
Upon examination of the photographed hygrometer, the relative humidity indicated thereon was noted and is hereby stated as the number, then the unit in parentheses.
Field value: 54 (%)
